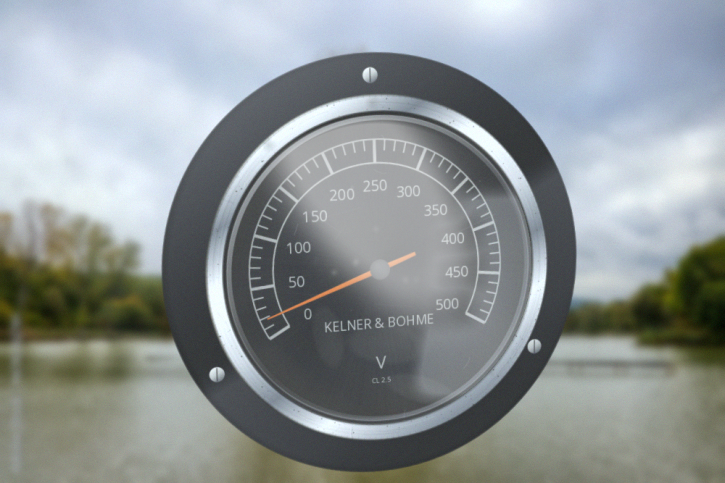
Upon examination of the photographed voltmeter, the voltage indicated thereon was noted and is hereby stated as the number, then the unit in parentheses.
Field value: 20 (V)
